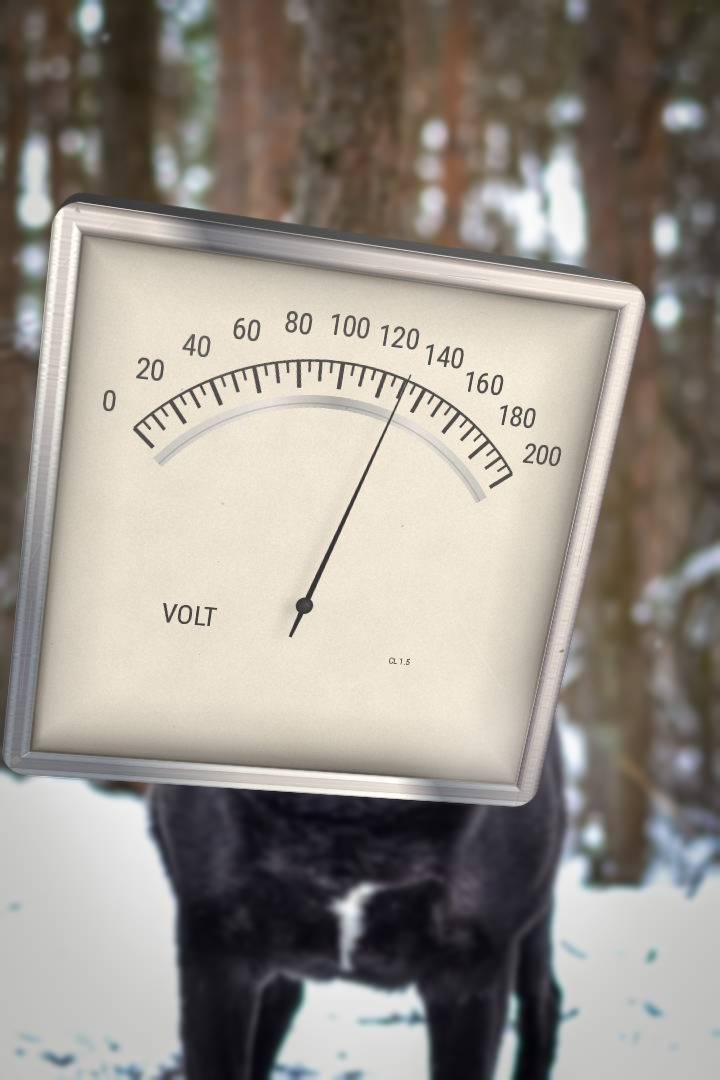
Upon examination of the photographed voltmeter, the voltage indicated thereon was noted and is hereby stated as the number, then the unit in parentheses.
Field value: 130 (V)
